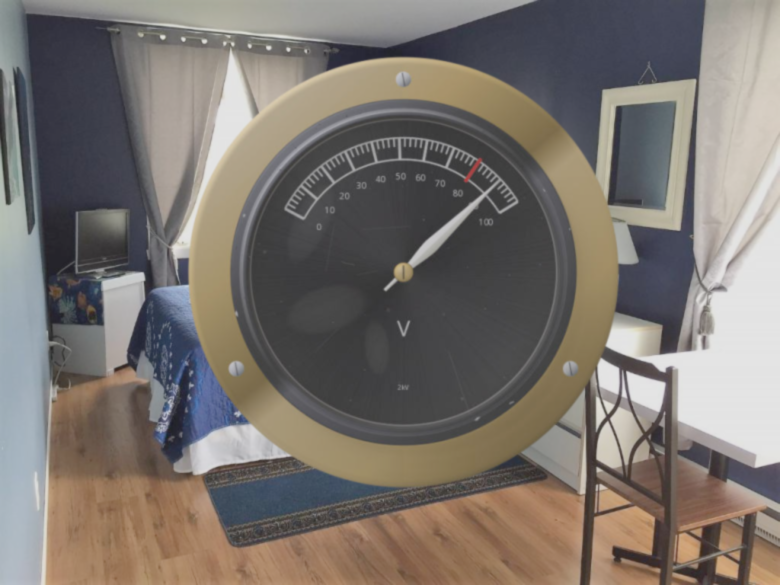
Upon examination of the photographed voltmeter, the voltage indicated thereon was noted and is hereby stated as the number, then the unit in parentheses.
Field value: 90 (V)
